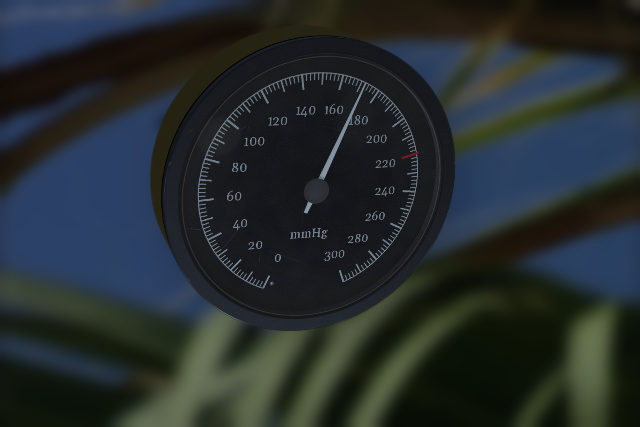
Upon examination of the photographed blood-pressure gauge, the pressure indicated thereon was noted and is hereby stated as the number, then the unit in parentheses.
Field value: 170 (mmHg)
